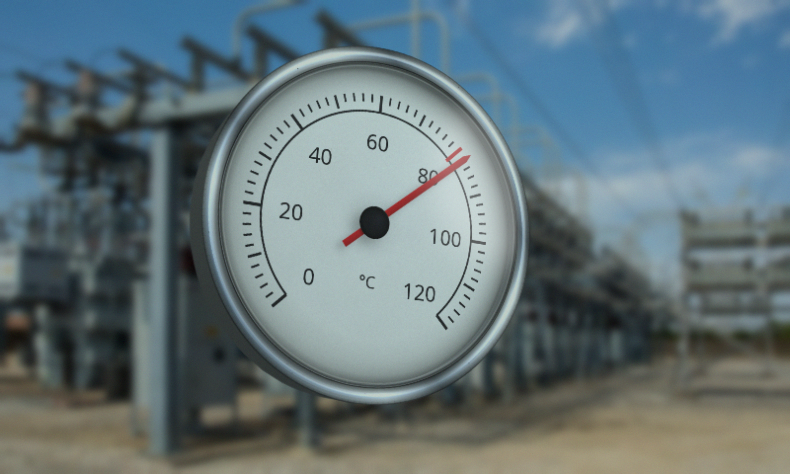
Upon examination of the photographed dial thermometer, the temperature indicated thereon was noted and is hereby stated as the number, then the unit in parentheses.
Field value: 82 (°C)
